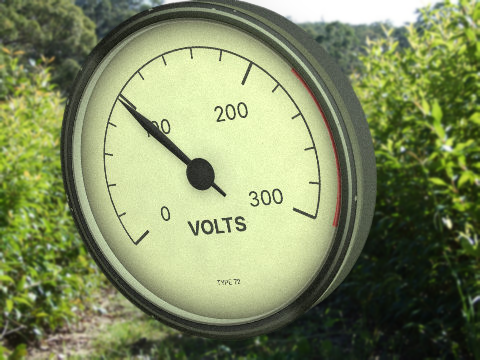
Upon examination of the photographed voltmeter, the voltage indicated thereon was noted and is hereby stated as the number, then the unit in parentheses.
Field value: 100 (V)
